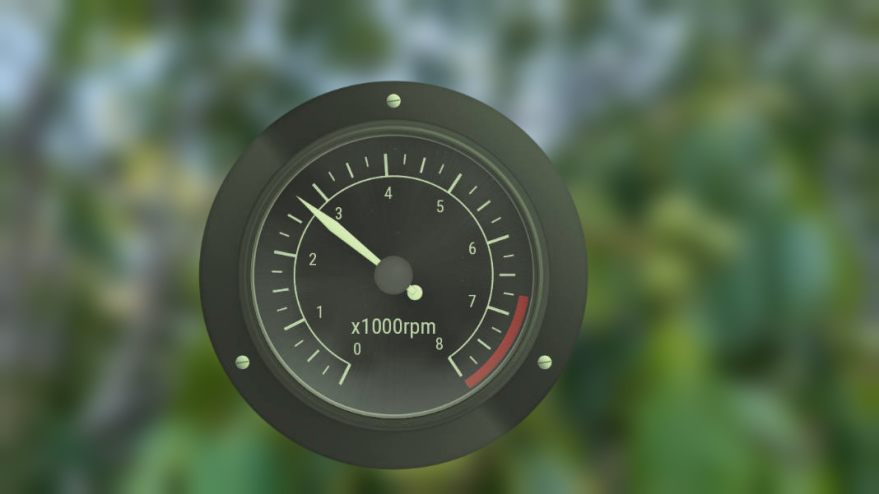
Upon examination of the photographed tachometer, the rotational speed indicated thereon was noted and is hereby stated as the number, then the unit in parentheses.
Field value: 2750 (rpm)
